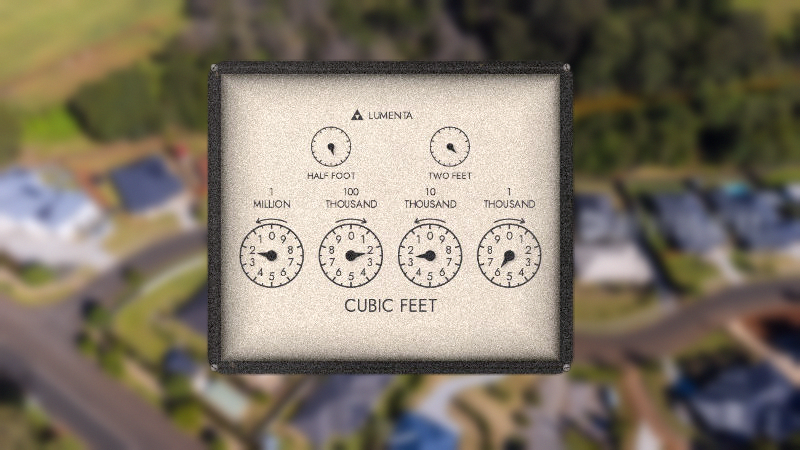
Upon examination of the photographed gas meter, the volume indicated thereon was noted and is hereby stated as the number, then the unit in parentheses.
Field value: 222600 (ft³)
